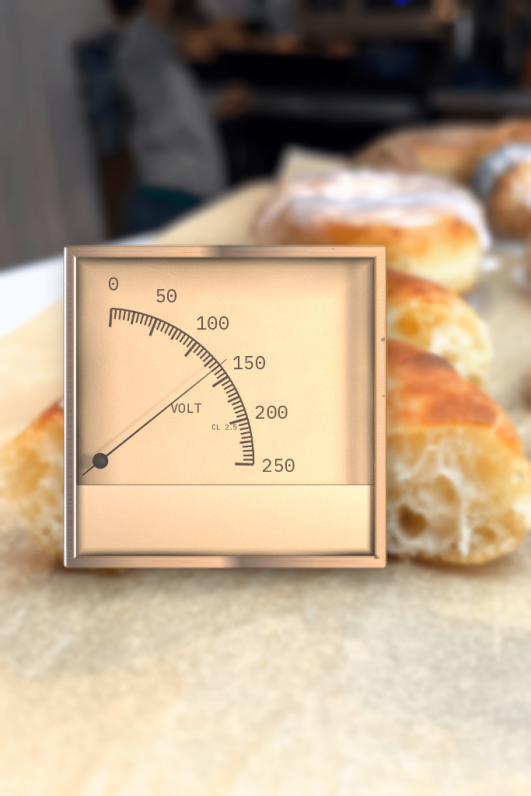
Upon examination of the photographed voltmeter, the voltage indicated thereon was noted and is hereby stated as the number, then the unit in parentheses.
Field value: 135 (V)
